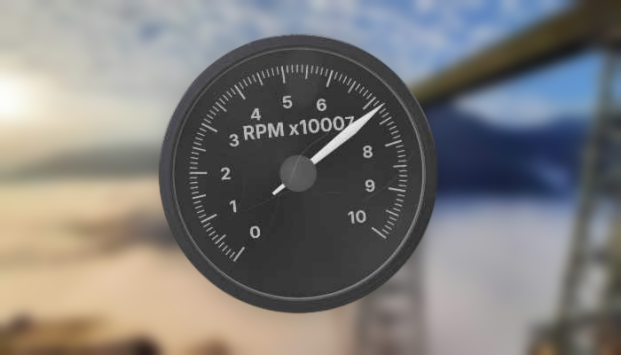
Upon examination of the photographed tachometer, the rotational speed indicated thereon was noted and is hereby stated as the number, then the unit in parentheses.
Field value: 7200 (rpm)
